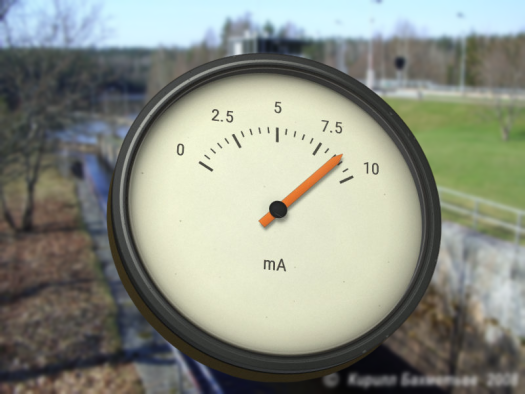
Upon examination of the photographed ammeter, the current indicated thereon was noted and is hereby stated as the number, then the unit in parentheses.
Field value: 8.75 (mA)
